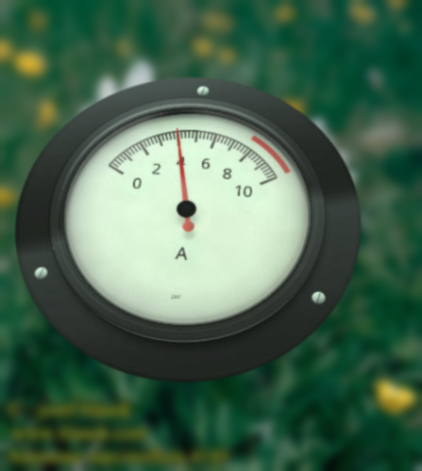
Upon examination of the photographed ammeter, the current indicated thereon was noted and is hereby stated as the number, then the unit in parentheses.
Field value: 4 (A)
